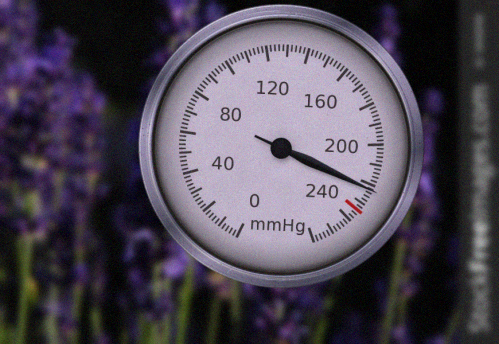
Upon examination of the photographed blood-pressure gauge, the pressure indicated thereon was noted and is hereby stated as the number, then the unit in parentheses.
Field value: 222 (mmHg)
